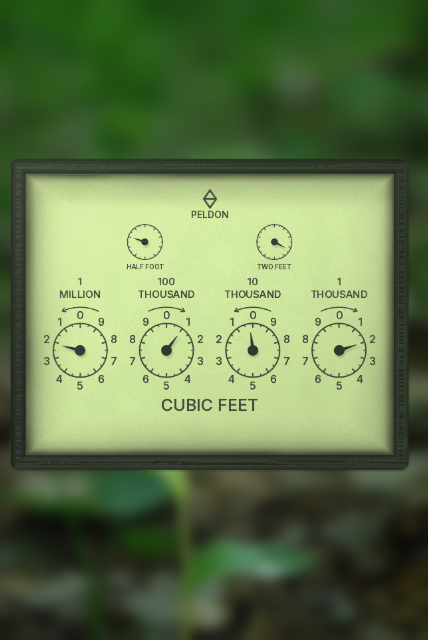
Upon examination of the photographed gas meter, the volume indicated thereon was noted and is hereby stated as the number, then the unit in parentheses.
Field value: 210200 (ft³)
